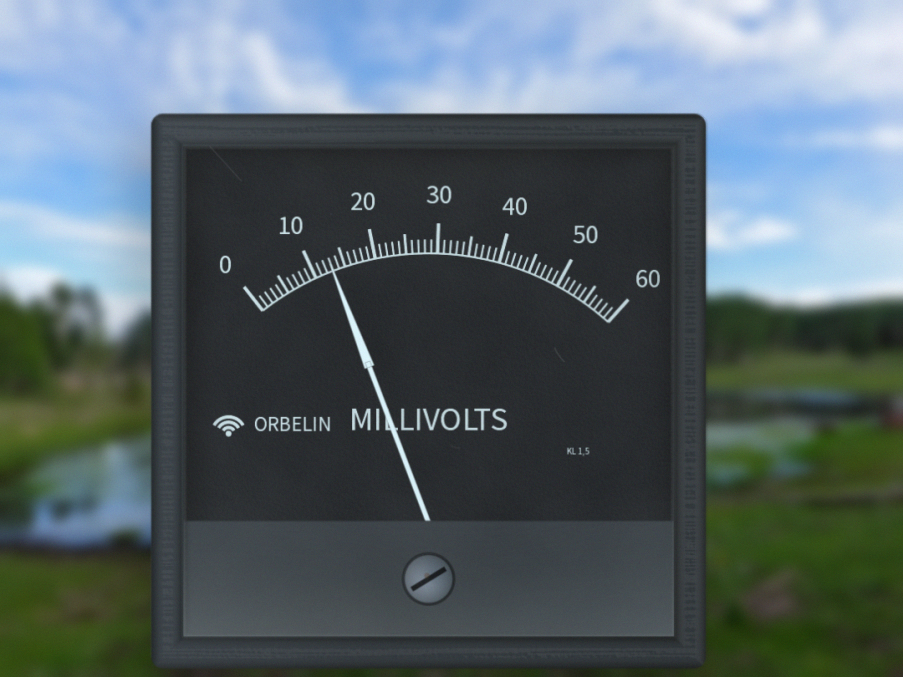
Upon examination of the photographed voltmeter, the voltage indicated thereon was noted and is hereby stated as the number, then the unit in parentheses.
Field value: 13 (mV)
